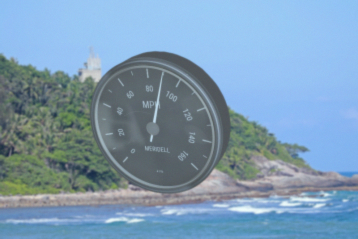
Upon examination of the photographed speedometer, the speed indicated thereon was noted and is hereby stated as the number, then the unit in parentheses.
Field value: 90 (mph)
